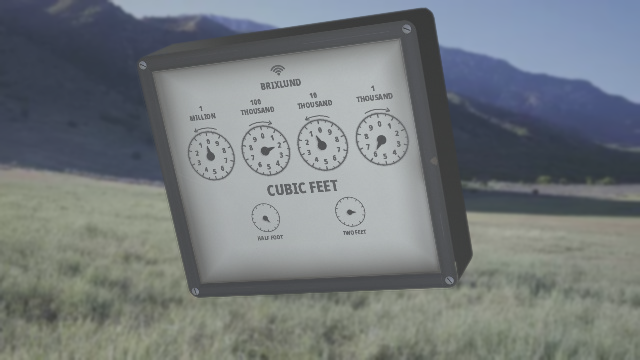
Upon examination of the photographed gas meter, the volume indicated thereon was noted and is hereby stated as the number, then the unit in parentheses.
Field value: 20600 (ft³)
